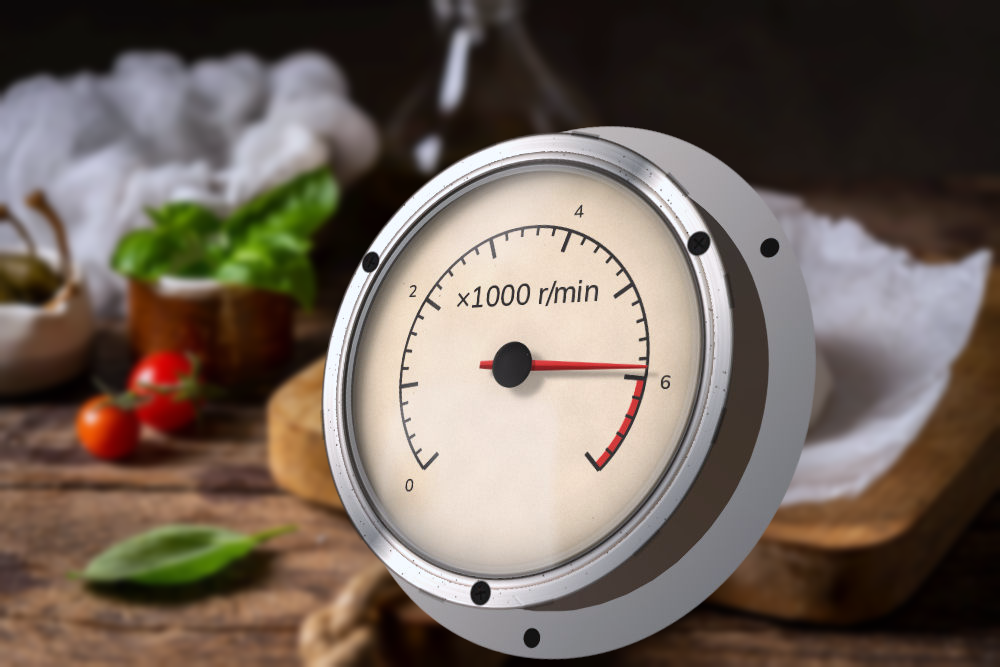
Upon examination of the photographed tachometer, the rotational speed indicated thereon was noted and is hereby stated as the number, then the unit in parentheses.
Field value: 5900 (rpm)
